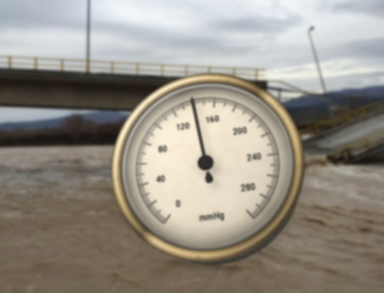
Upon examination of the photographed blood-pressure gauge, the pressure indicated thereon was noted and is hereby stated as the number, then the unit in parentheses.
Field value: 140 (mmHg)
